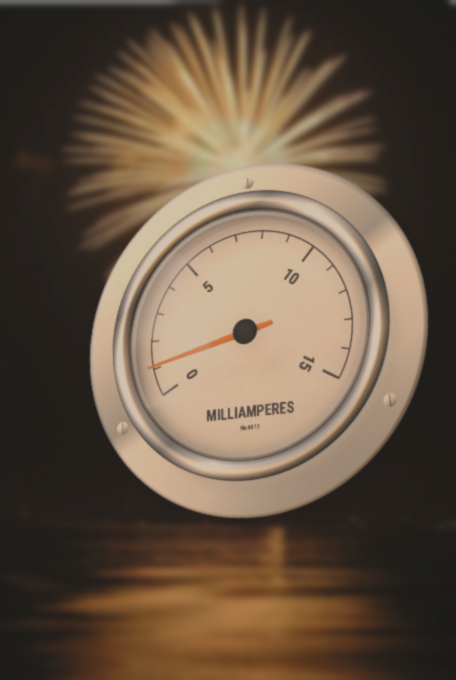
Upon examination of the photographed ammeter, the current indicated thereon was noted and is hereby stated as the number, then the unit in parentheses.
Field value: 1 (mA)
